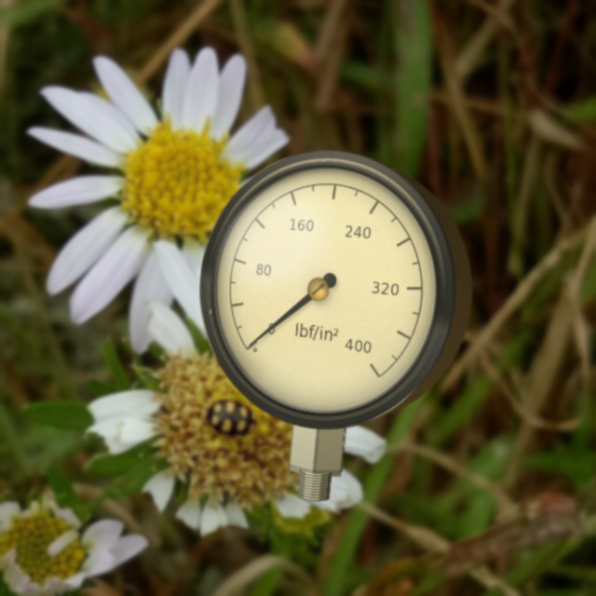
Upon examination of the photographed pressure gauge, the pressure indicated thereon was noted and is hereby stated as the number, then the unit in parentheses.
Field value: 0 (psi)
